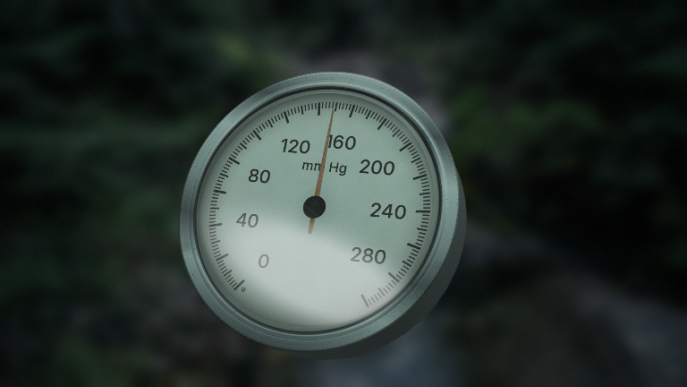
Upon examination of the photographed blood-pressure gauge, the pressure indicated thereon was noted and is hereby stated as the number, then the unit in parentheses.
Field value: 150 (mmHg)
